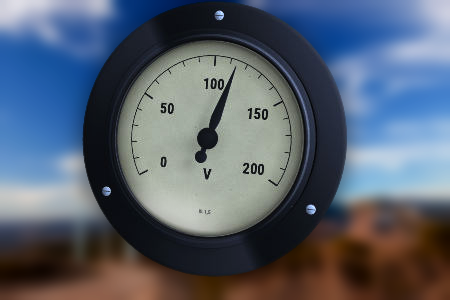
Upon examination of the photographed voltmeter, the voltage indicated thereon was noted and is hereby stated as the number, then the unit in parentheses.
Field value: 115 (V)
